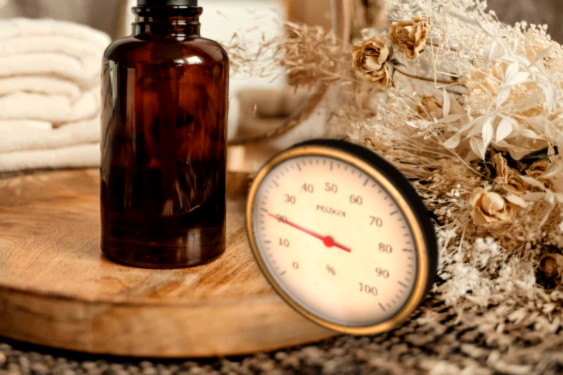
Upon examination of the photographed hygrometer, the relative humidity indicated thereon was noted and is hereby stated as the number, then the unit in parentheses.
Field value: 20 (%)
